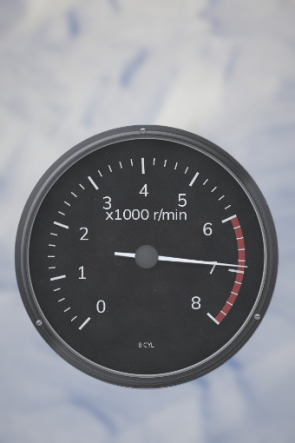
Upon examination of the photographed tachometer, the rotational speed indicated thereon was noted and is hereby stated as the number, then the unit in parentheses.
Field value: 6900 (rpm)
